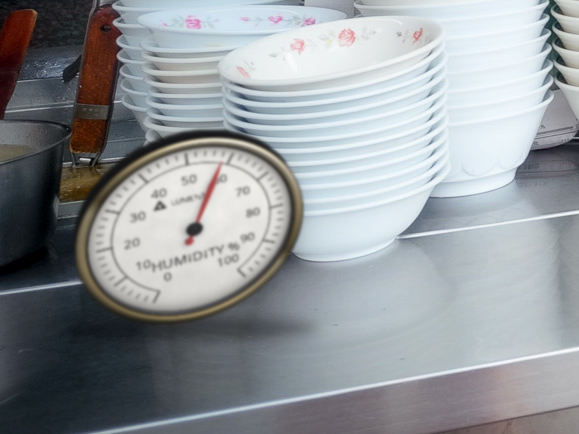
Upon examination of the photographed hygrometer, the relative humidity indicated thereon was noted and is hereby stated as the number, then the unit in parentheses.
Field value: 58 (%)
